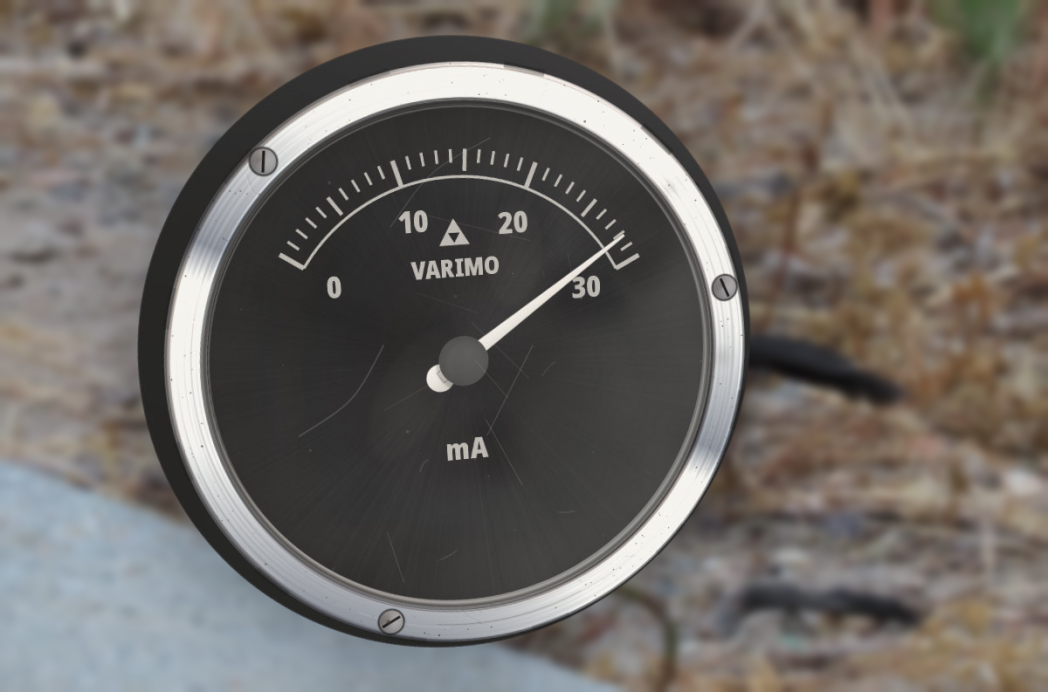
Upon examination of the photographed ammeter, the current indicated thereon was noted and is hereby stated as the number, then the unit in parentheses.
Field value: 28 (mA)
